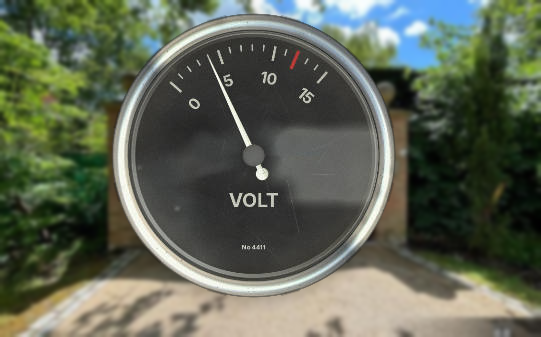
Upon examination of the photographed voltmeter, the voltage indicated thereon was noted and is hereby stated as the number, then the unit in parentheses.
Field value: 4 (V)
